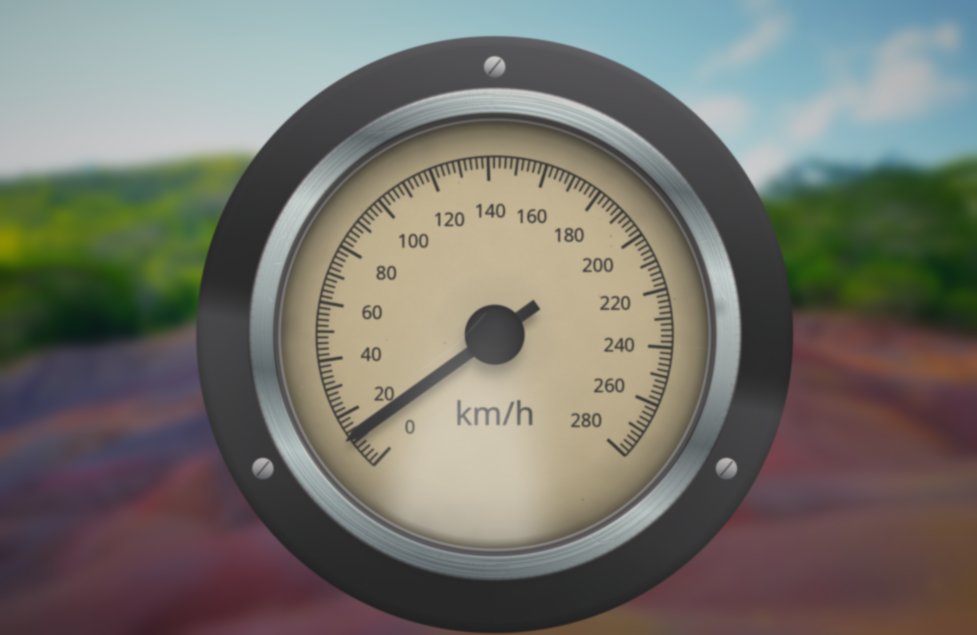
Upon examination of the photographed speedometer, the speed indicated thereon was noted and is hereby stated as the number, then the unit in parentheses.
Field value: 12 (km/h)
